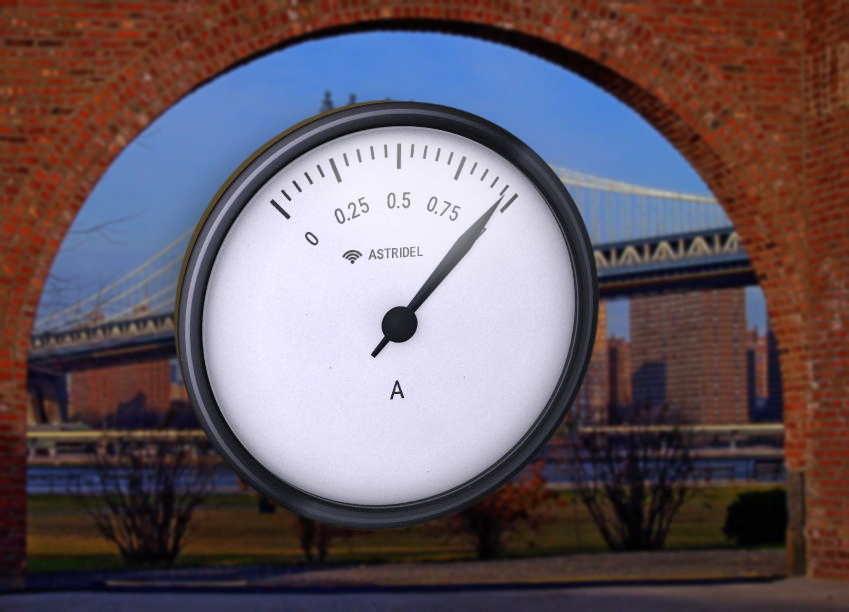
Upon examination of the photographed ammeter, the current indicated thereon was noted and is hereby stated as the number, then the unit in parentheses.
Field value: 0.95 (A)
